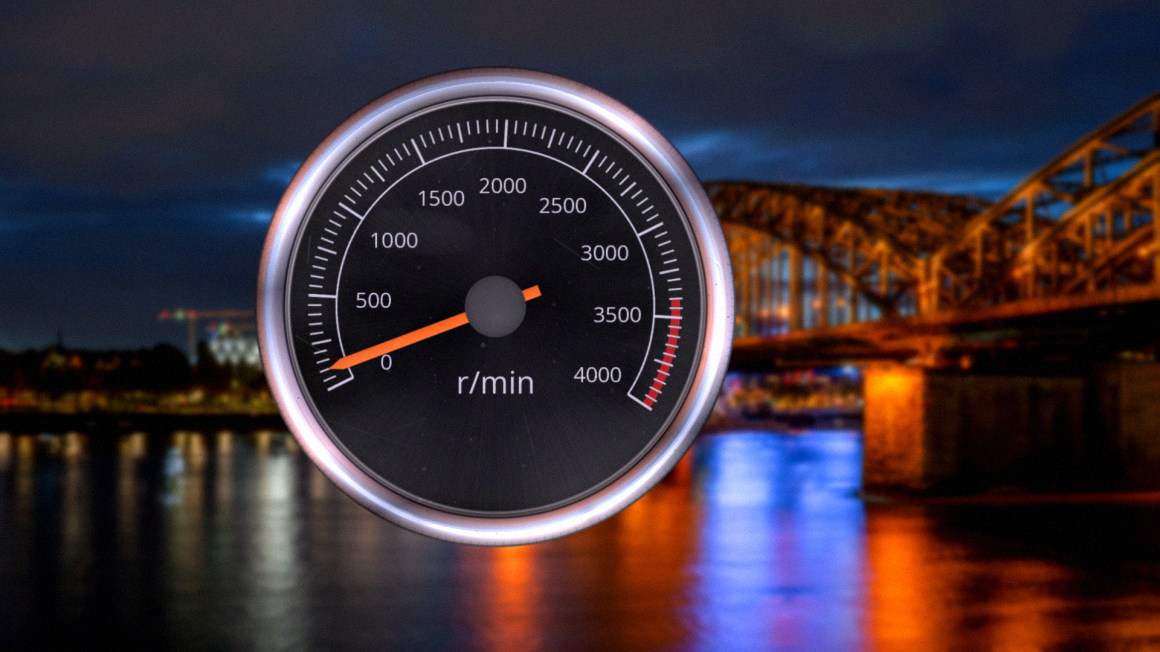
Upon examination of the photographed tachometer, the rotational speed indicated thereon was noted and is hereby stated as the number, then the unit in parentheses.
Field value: 100 (rpm)
